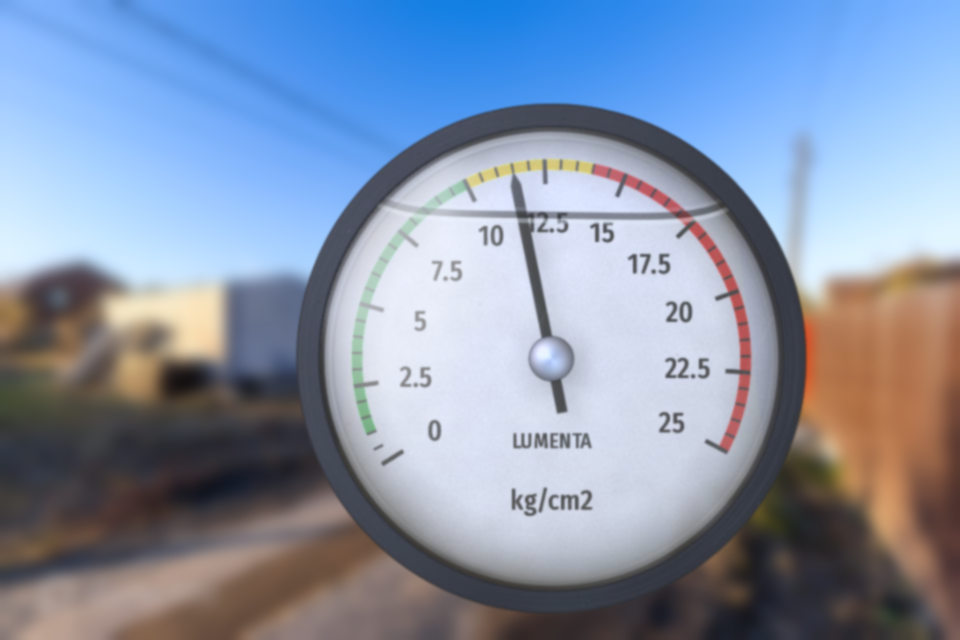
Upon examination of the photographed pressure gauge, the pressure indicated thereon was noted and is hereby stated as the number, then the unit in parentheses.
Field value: 11.5 (kg/cm²)
